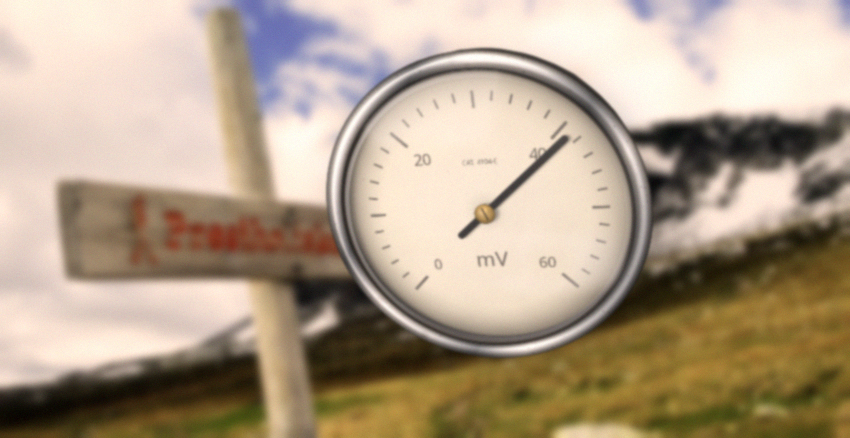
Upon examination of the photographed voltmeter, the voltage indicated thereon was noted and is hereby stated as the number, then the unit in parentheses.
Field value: 41 (mV)
